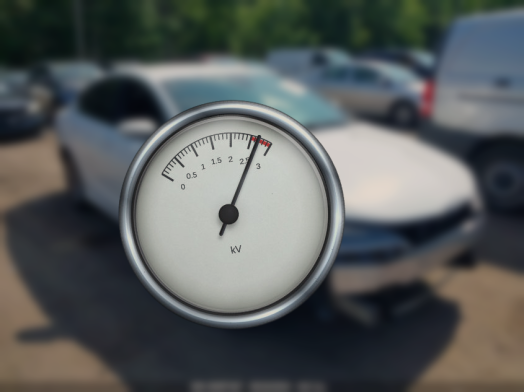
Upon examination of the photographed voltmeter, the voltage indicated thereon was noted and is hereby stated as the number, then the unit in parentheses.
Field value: 2.7 (kV)
